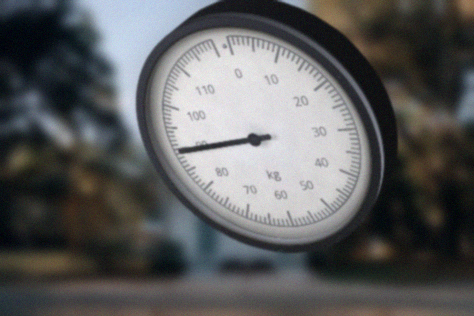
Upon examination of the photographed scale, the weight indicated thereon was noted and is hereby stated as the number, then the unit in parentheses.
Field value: 90 (kg)
